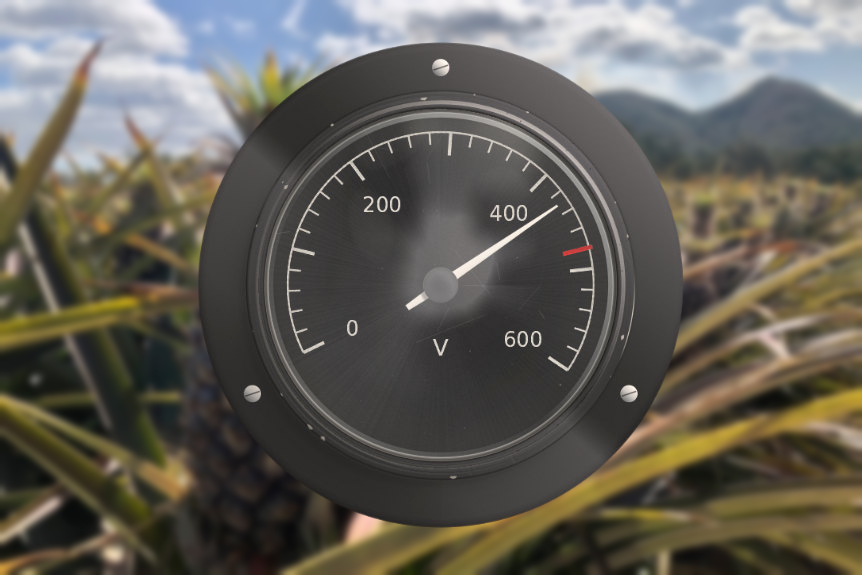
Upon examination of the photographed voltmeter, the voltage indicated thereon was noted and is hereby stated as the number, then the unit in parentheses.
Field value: 430 (V)
